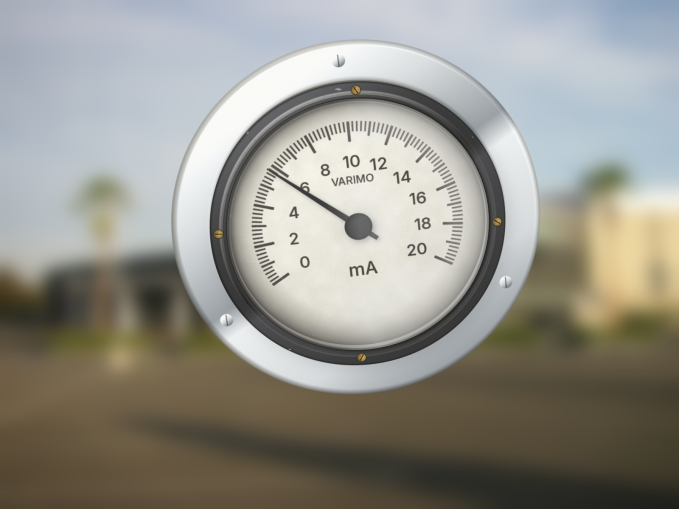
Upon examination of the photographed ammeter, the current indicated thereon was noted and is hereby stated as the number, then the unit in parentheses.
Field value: 5.8 (mA)
